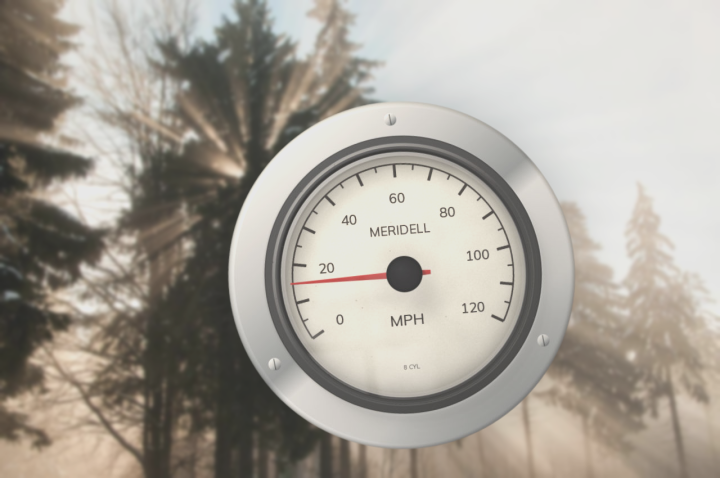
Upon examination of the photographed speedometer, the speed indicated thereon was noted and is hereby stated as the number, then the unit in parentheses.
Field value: 15 (mph)
